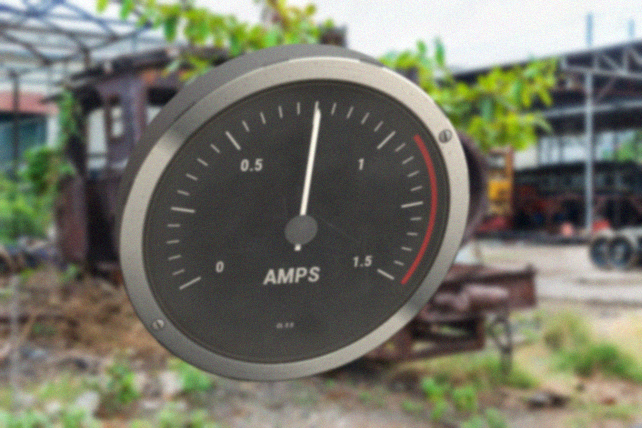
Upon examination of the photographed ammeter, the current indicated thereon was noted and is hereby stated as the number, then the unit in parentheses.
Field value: 0.75 (A)
